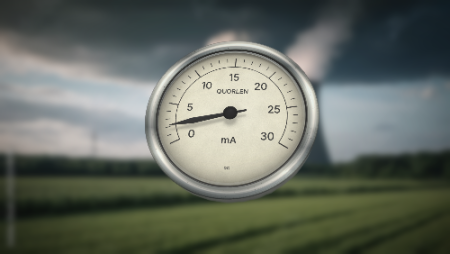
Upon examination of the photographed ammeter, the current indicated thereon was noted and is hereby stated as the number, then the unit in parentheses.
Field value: 2 (mA)
